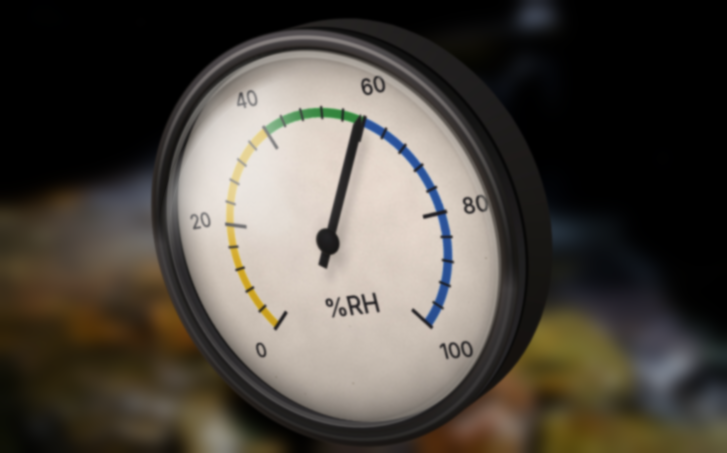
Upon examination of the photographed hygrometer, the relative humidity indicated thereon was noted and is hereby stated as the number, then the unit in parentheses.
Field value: 60 (%)
